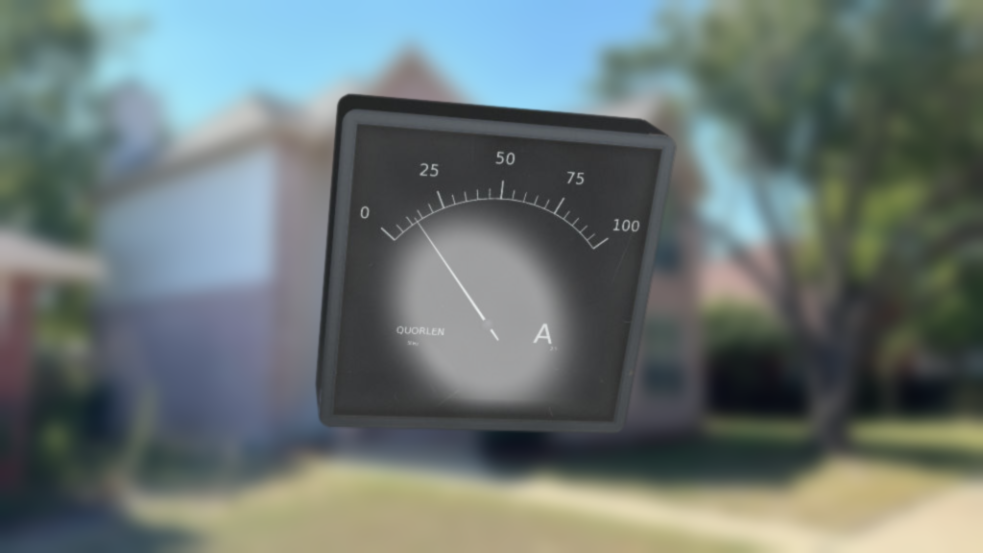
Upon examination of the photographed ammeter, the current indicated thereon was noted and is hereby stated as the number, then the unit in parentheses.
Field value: 12.5 (A)
